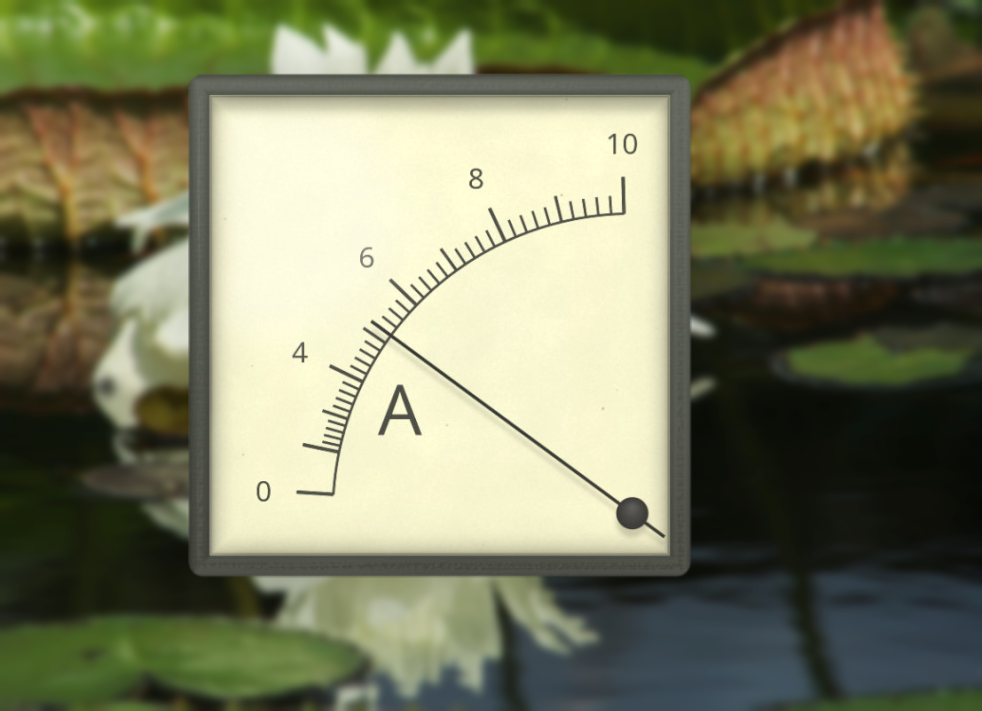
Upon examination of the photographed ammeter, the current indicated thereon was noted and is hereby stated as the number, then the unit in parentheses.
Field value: 5.2 (A)
